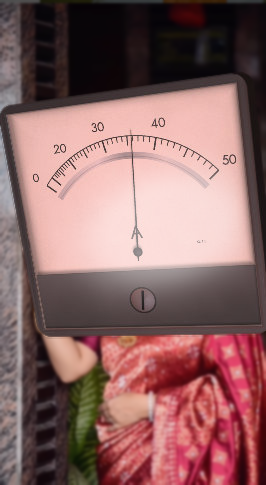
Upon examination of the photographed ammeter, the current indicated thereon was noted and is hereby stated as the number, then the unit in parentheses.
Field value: 36 (A)
